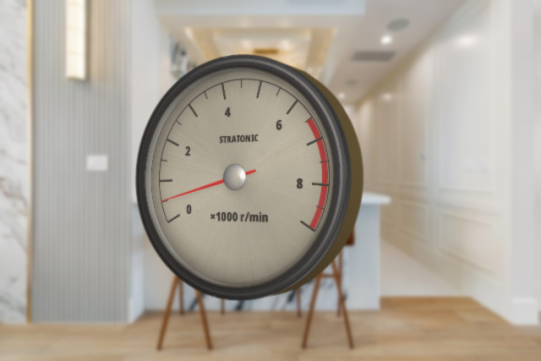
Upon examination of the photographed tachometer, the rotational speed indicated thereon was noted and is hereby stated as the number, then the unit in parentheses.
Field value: 500 (rpm)
